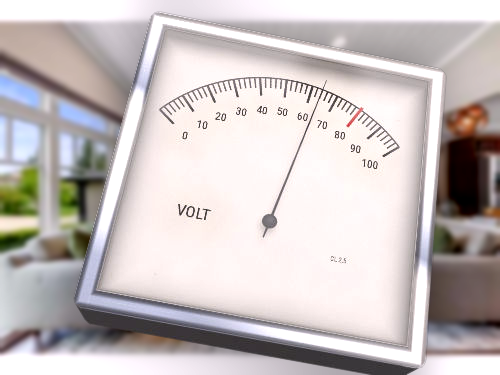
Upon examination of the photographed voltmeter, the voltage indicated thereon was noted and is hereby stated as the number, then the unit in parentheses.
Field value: 64 (V)
